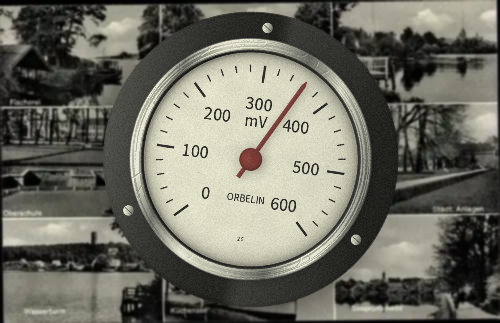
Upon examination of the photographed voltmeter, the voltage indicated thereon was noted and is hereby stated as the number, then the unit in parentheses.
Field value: 360 (mV)
